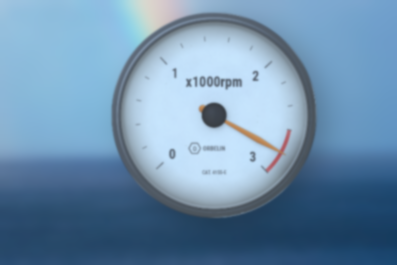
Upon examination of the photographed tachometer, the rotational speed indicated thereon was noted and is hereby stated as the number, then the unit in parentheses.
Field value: 2800 (rpm)
